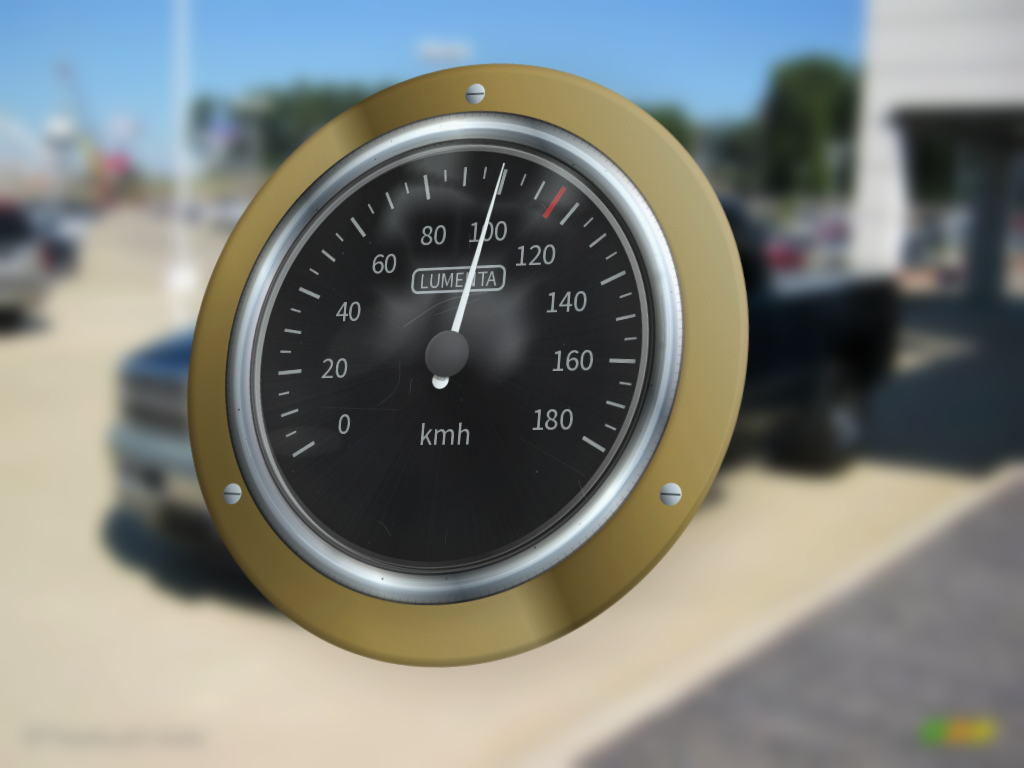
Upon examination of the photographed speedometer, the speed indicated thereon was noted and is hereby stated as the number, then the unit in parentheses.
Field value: 100 (km/h)
